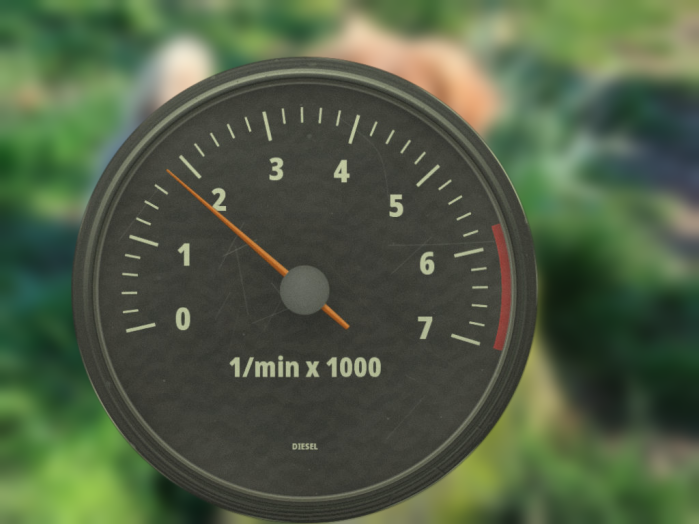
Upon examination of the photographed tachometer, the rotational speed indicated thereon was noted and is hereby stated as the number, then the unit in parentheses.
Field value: 1800 (rpm)
